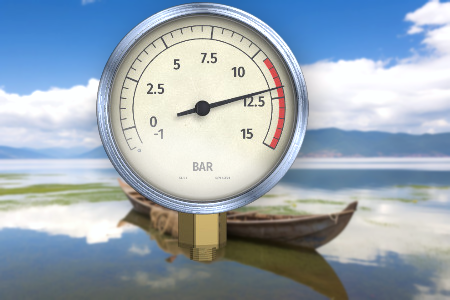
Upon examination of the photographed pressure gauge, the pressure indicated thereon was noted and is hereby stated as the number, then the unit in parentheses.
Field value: 12 (bar)
